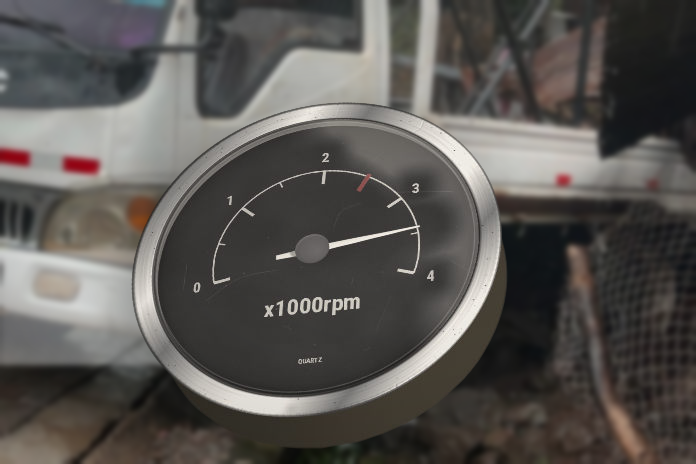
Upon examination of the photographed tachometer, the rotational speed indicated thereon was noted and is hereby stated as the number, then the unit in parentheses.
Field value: 3500 (rpm)
